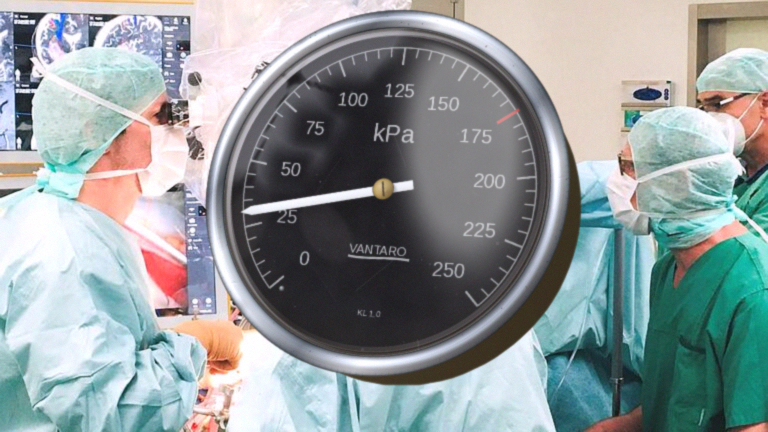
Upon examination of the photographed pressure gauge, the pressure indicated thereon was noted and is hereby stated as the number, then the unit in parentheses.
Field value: 30 (kPa)
